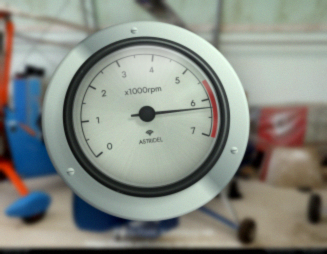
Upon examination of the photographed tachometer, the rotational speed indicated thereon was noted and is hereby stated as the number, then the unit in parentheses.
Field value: 6250 (rpm)
